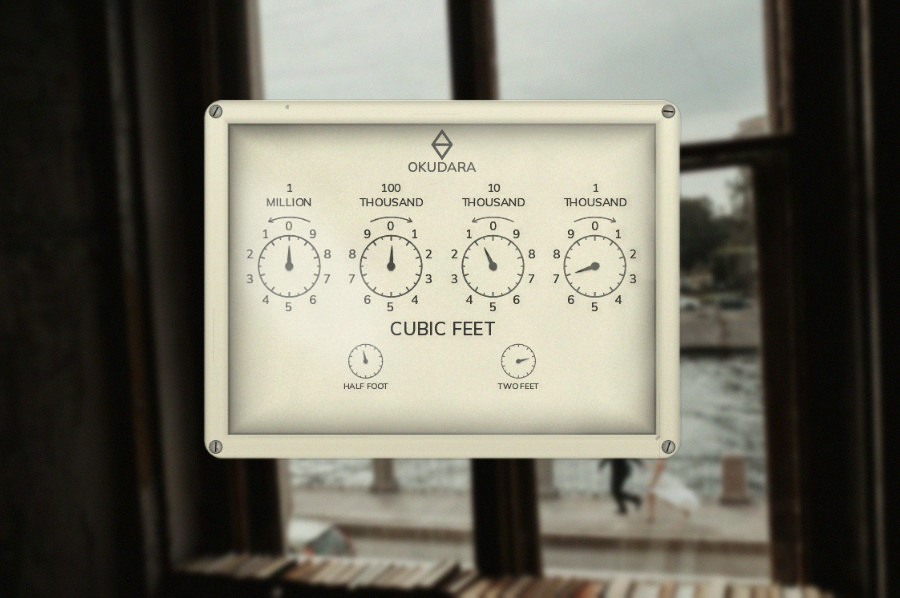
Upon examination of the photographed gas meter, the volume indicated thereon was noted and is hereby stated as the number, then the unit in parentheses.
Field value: 700 (ft³)
